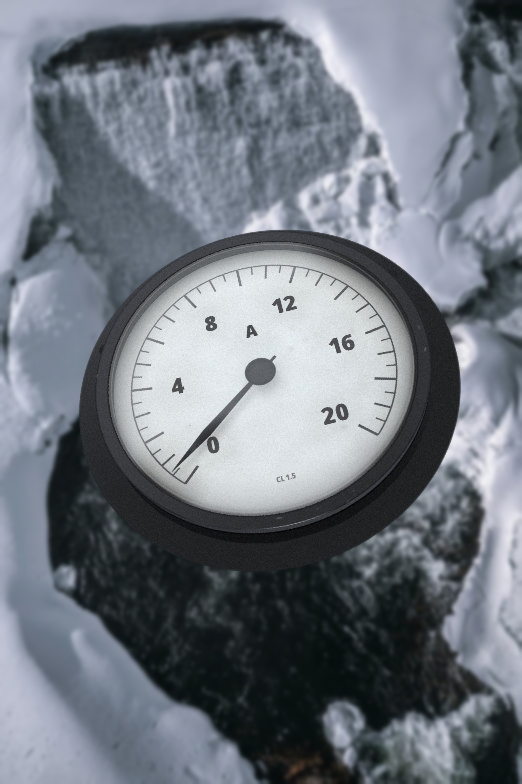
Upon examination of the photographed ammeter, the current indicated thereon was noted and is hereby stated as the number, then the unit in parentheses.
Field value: 0.5 (A)
